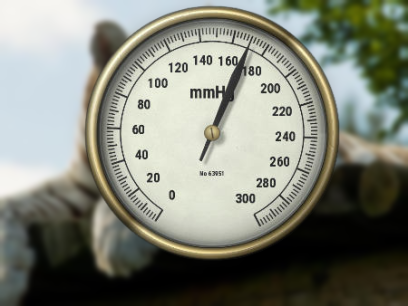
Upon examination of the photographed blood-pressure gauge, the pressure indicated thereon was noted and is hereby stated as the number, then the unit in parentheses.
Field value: 170 (mmHg)
